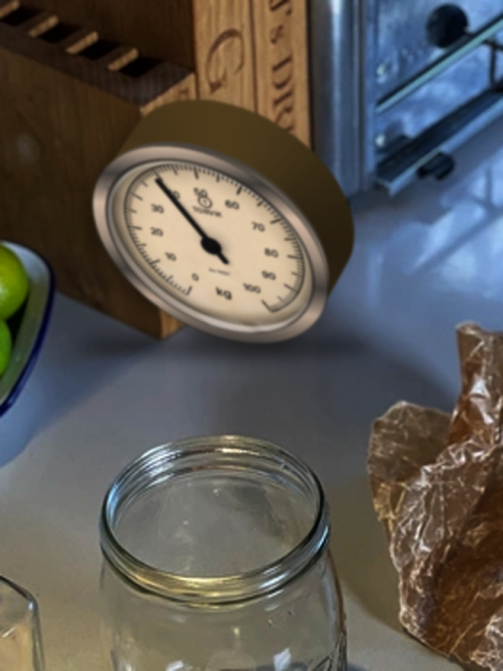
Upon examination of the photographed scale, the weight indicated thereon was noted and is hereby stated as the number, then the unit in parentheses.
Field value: 40 (kg)
